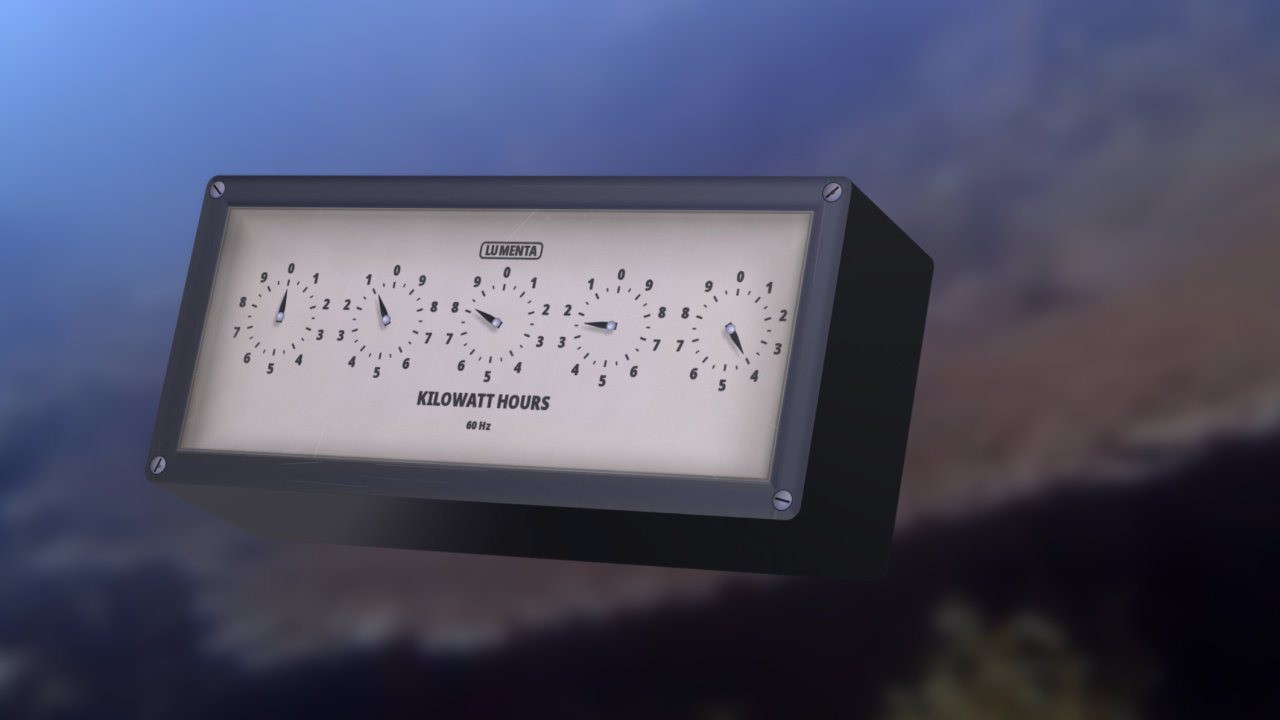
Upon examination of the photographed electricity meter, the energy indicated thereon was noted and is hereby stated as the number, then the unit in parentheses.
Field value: 824 (kWh)
